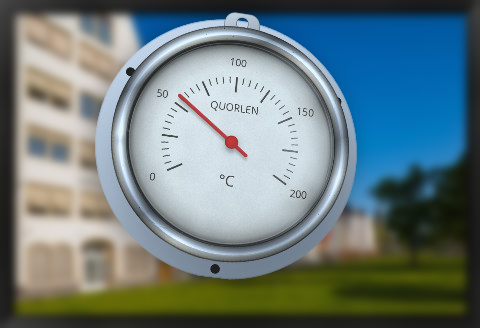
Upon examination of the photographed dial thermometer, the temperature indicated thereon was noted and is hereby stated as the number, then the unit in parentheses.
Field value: 55 (°C)
